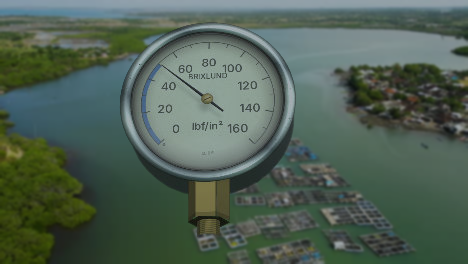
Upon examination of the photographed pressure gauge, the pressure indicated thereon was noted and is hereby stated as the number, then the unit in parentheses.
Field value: 50 (psi)
